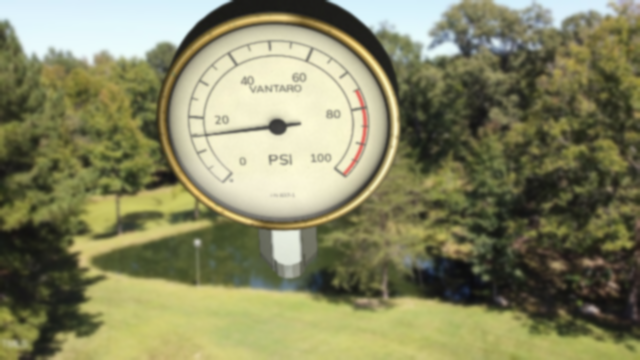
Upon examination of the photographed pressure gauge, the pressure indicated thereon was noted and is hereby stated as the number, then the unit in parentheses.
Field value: 15 (psi)
